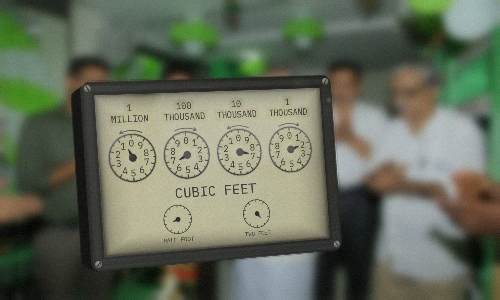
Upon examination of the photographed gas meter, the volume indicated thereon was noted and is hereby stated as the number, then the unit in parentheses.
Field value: 67200 (ft³)
